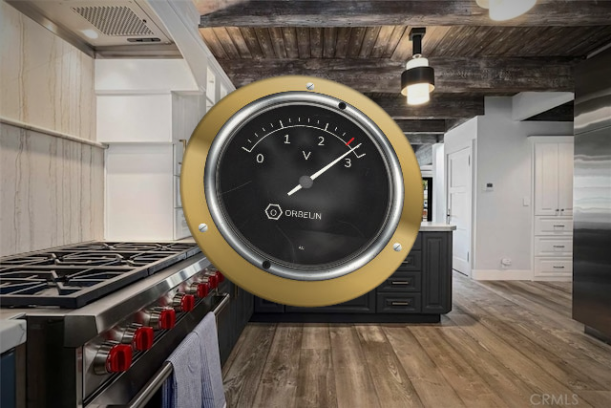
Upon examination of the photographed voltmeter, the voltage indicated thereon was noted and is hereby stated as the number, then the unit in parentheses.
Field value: 2.8 (V)
